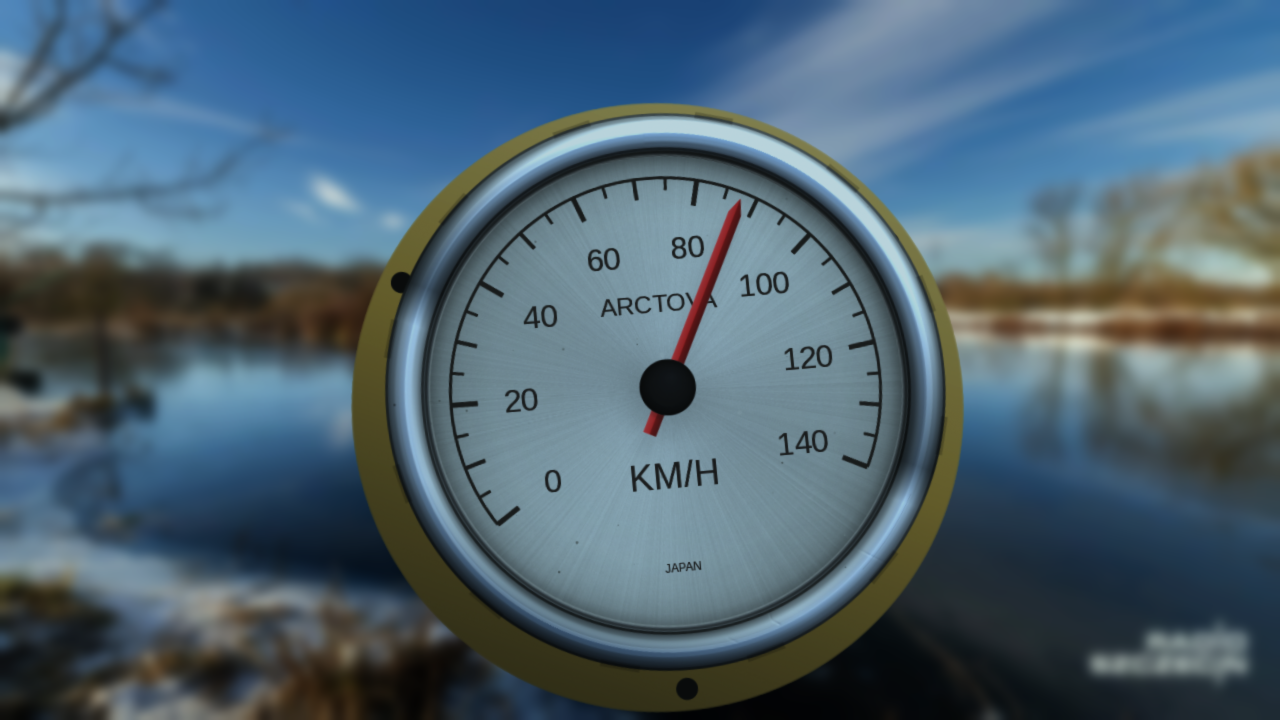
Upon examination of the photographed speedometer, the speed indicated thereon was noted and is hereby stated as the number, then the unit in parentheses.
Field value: 87.5 (km/h)
